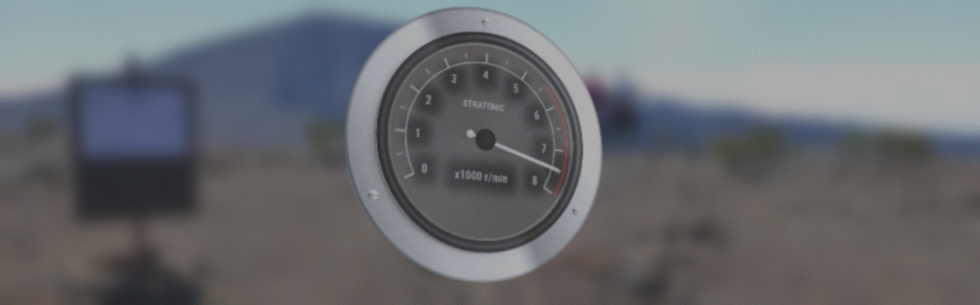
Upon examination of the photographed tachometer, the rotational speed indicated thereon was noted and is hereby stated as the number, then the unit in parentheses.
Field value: 7500 (rpm)
